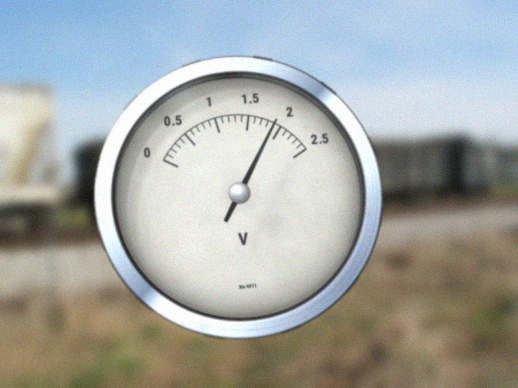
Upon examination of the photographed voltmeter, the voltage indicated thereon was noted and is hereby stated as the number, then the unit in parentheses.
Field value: 1.9 (V)
